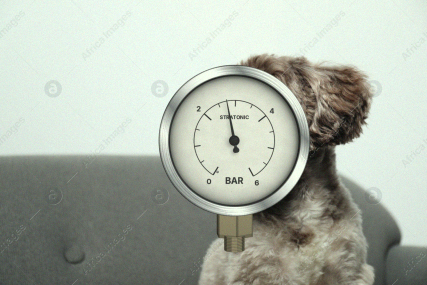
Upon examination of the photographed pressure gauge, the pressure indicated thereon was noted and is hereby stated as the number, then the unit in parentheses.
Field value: 2.75 (bar)
